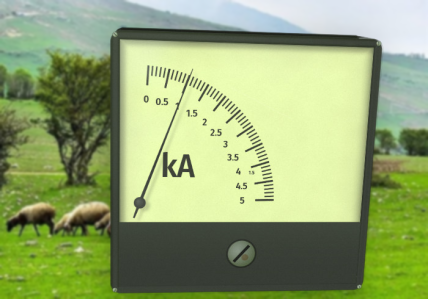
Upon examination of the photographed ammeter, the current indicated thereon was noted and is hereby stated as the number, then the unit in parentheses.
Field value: 1 (kA)
